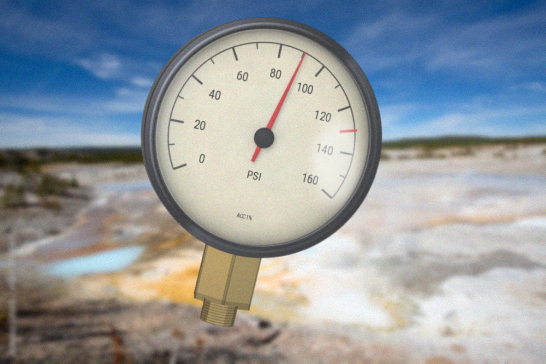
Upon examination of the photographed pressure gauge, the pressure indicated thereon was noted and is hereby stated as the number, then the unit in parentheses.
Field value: 90 (psi)
